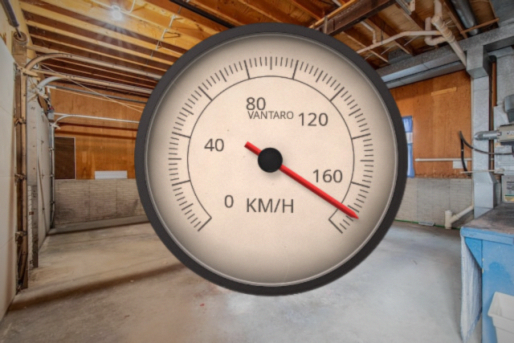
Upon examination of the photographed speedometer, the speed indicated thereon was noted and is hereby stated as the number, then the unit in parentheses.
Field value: 172 (km/h)
